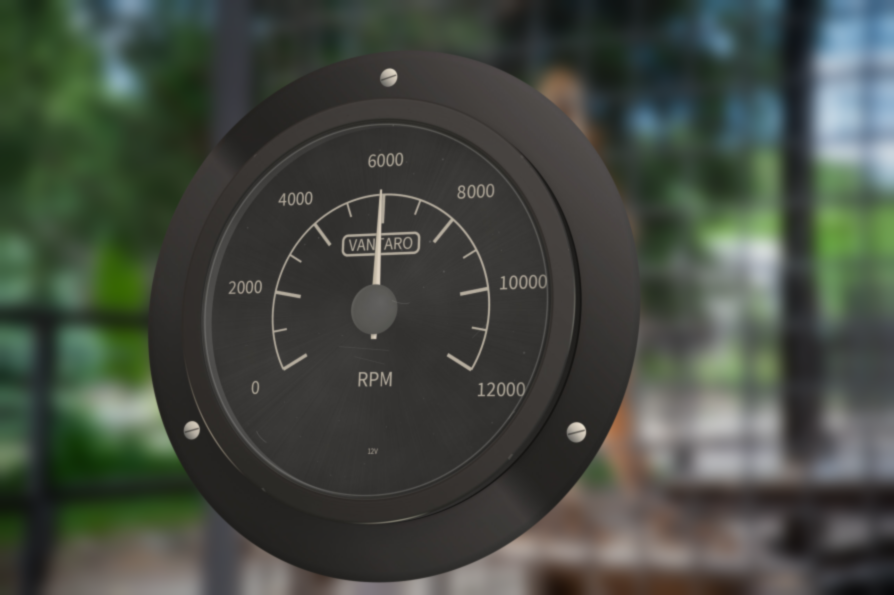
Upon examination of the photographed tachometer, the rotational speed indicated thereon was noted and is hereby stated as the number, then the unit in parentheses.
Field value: 6000 (rpm)
